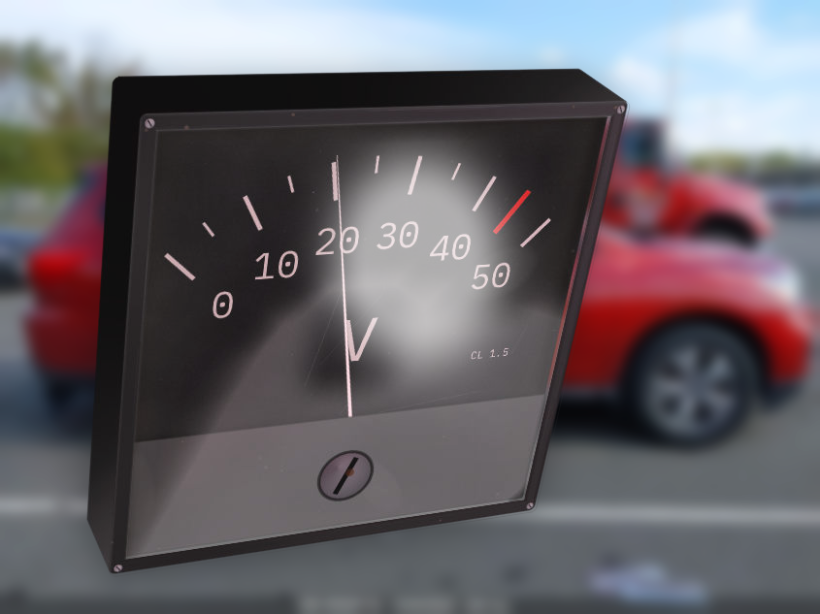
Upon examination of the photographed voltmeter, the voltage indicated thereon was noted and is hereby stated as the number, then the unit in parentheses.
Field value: 20 (V)
